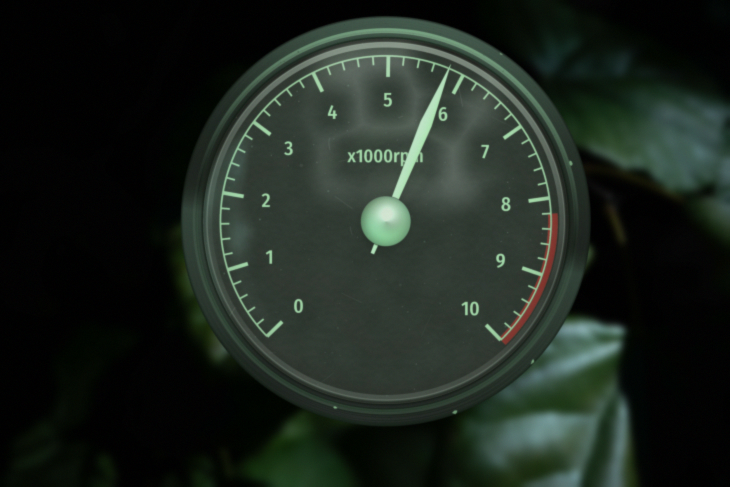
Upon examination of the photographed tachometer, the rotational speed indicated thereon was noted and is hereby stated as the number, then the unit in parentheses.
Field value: 5800 (rpm)
